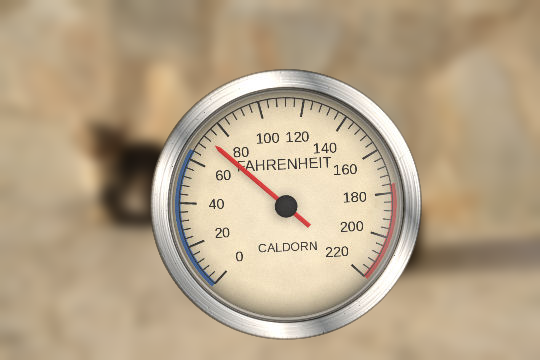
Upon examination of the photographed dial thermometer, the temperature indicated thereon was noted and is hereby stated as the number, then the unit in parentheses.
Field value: 72 (°F)
